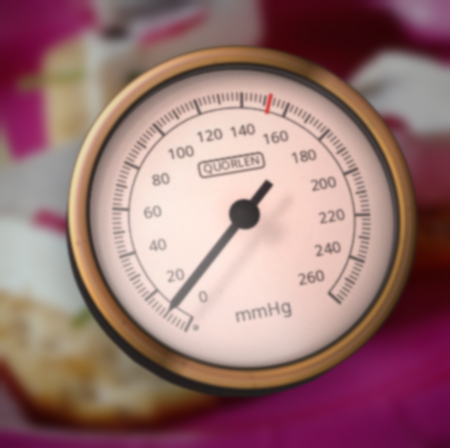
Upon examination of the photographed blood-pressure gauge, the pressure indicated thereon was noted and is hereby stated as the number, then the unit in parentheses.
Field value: 10 (mmHg)
